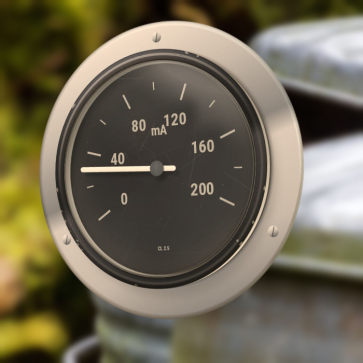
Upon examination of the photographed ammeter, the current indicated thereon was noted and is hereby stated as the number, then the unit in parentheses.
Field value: 30 (mA)
